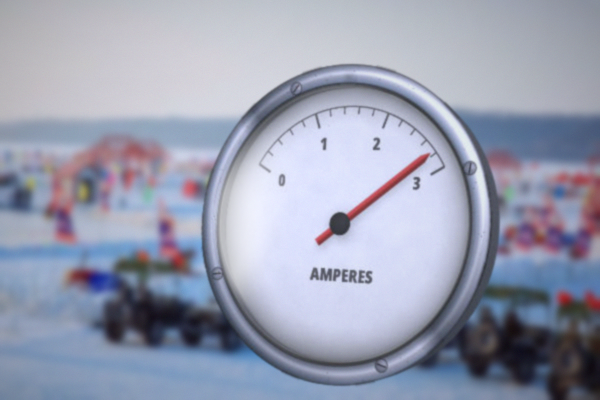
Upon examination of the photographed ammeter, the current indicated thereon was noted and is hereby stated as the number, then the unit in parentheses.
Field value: 2.8 (A)
